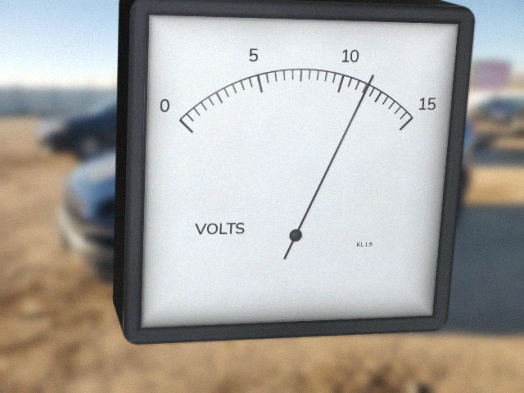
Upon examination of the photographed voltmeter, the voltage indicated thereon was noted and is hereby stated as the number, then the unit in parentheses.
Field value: 11.5 (V)
